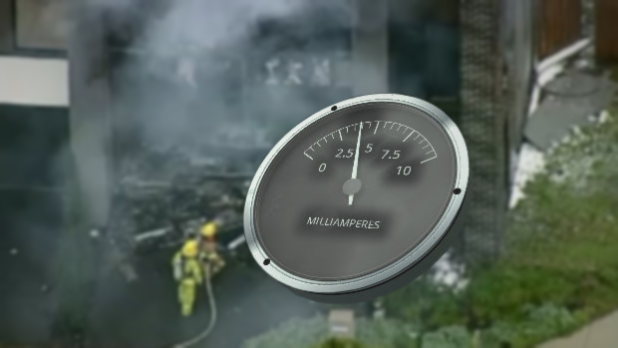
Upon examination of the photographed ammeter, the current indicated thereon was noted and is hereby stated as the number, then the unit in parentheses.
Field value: 4 (mA)
